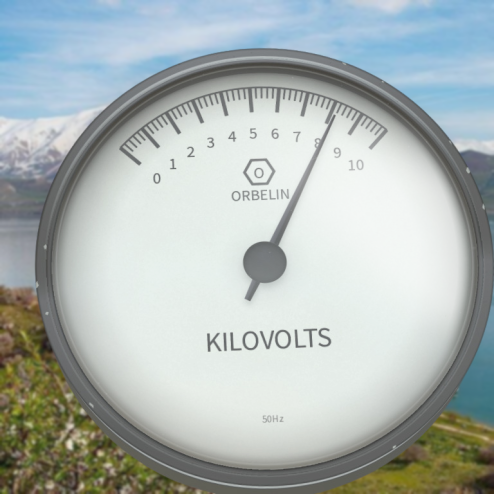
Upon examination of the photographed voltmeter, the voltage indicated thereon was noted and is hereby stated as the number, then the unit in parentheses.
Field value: 8.2 (kV)
